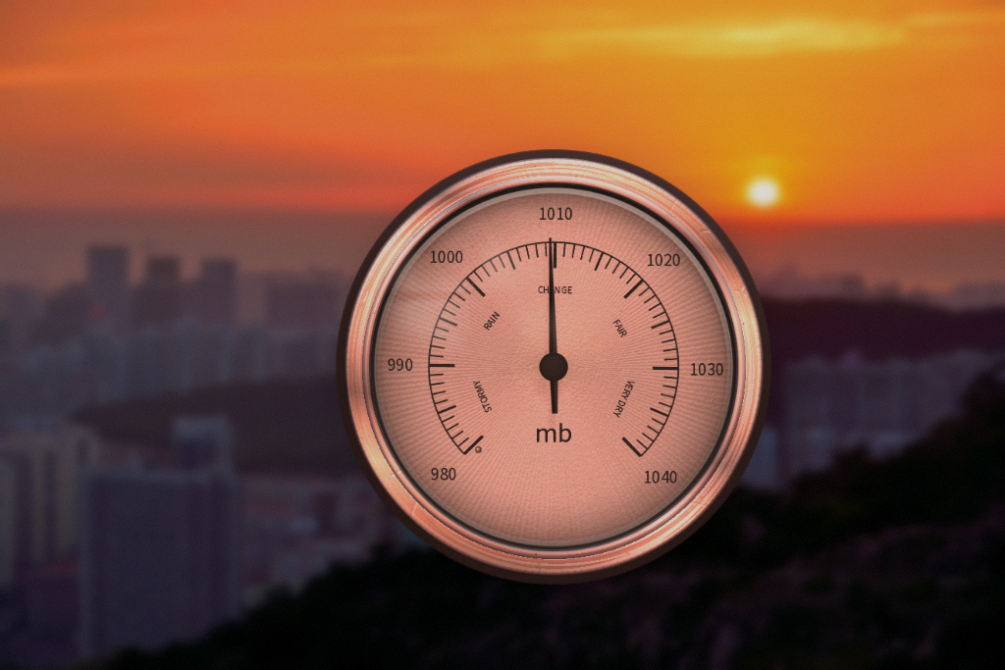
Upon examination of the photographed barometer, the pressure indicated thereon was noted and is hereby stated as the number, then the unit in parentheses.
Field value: 1009.5 (mbar)
